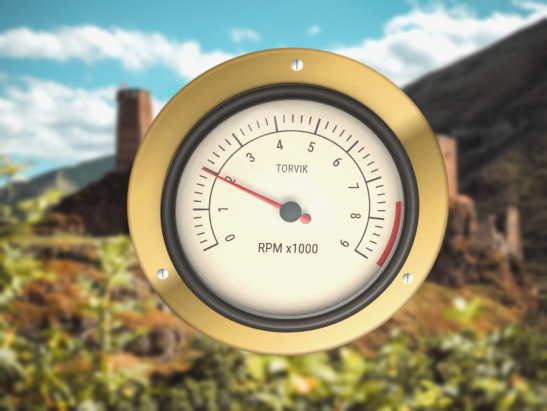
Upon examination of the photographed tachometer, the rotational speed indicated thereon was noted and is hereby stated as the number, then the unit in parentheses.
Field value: 2000 (rpm)
